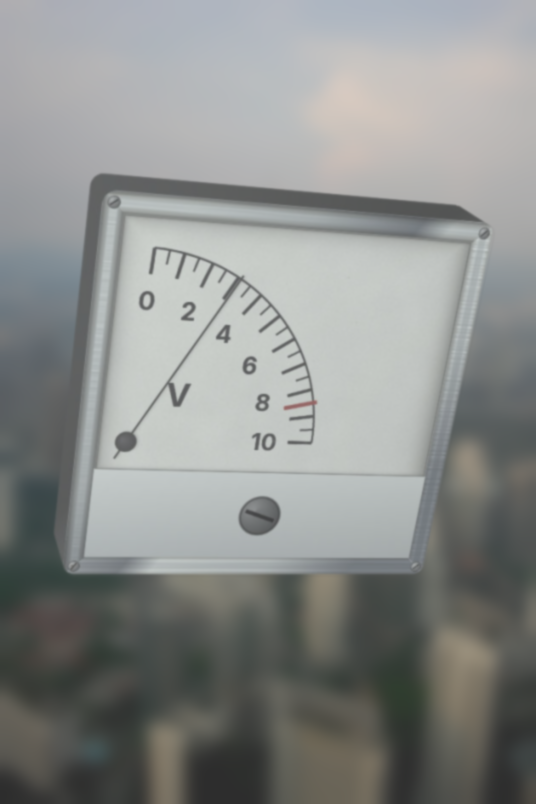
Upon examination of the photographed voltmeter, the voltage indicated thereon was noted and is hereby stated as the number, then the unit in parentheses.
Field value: 3 (V)
